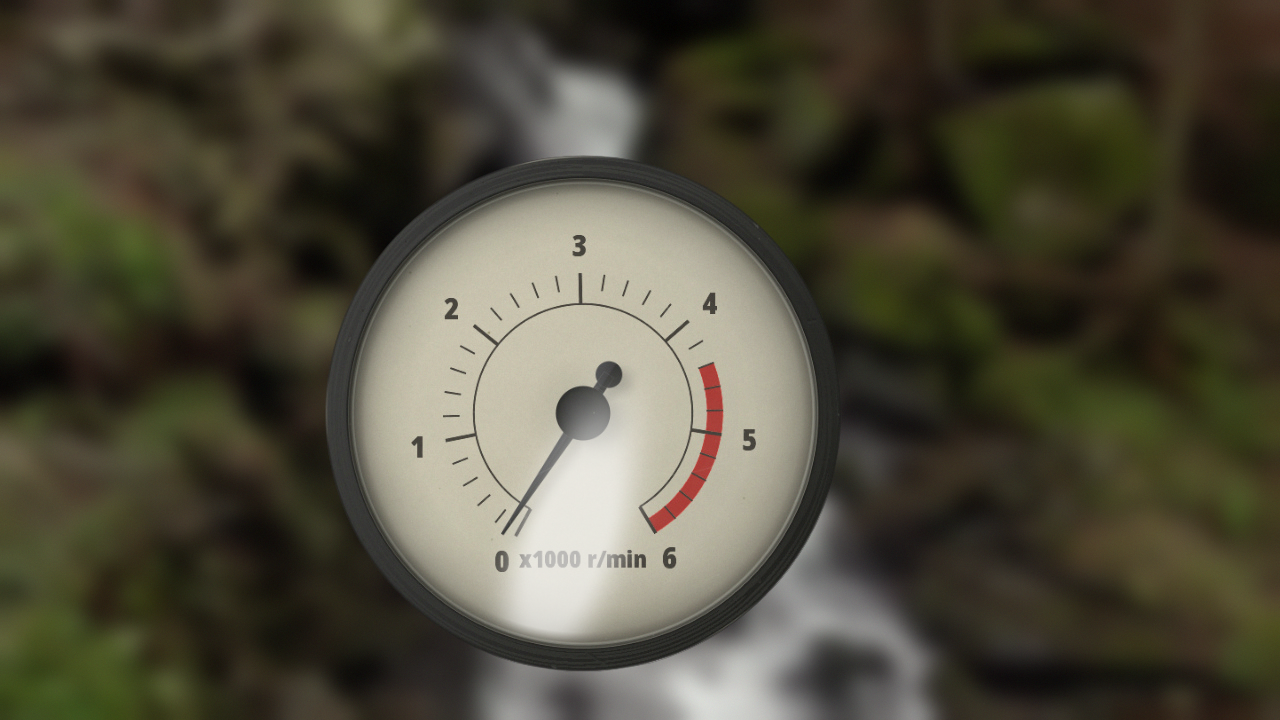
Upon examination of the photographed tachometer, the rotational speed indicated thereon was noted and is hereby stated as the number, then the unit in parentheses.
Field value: 100 (rpm)
